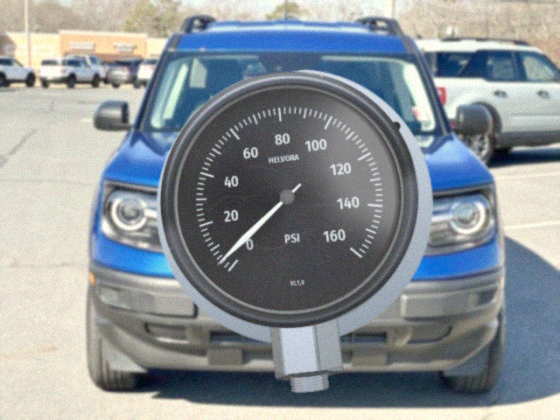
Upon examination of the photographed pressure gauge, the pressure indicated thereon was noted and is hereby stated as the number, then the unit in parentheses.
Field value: 4 (psi)
